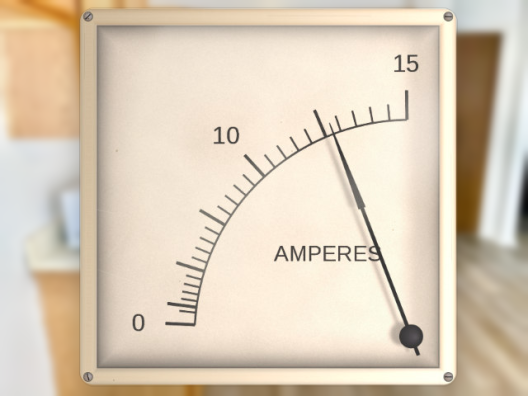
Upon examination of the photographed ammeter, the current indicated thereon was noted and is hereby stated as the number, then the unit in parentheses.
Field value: 12.75 (A)
